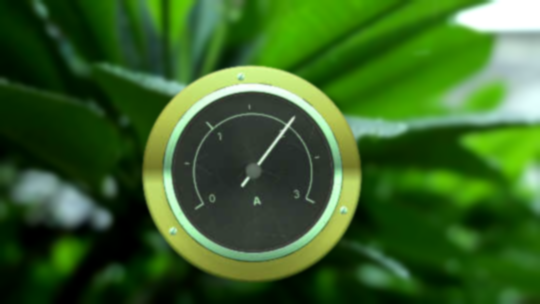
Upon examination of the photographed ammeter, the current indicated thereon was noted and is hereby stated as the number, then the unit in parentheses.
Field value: 2 (A)
